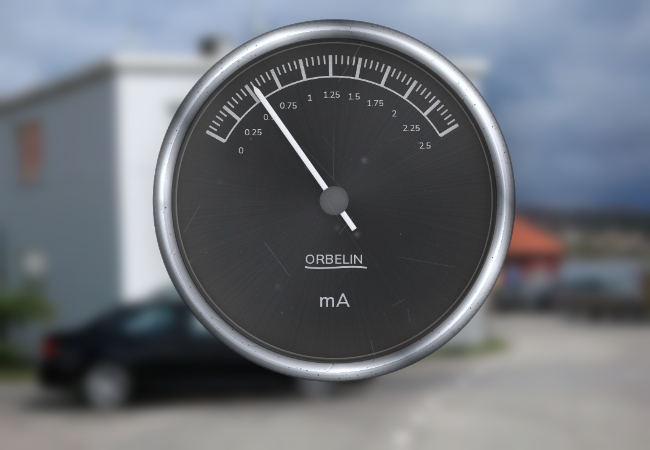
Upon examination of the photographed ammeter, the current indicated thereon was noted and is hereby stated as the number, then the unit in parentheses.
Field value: 0.55 (mA)
